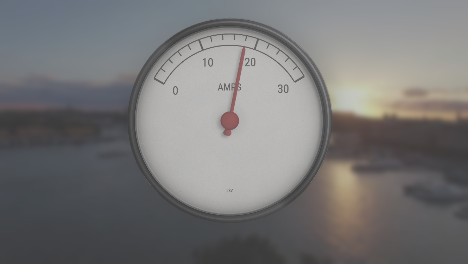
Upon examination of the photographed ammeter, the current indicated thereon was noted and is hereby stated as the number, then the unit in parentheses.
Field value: 18 (A)
